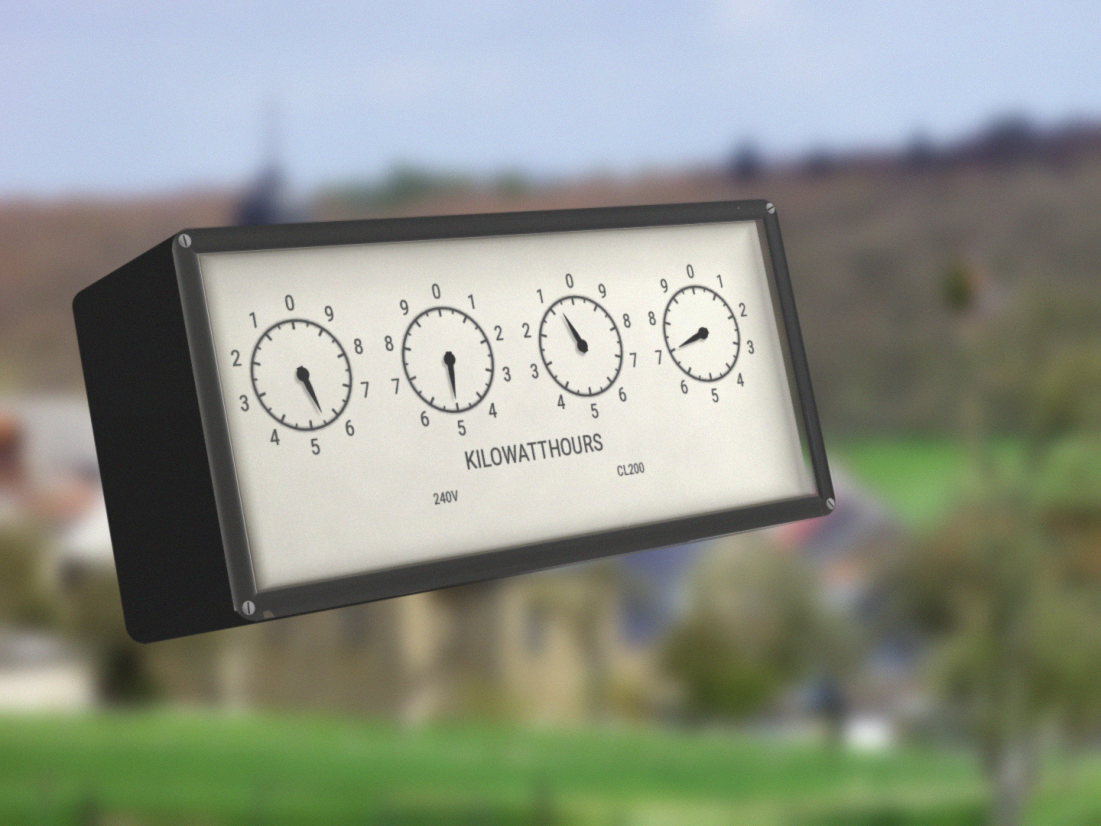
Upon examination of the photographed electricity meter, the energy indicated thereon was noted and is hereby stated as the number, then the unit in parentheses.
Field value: 5507 (kWh)
